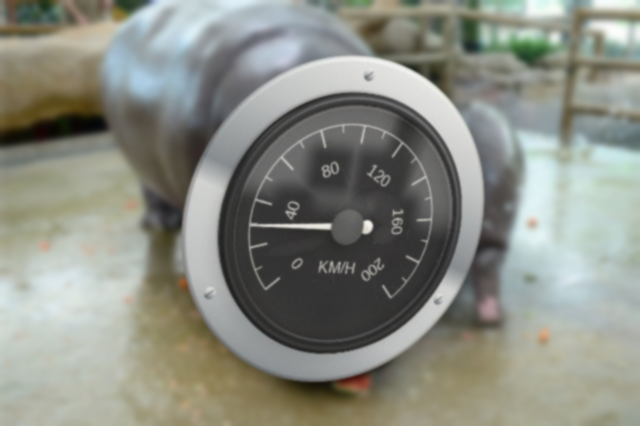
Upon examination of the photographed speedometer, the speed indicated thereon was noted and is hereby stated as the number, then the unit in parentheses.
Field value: 30 (km/h)
